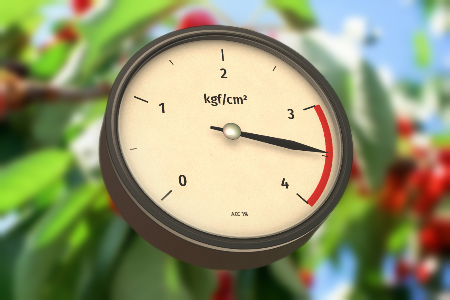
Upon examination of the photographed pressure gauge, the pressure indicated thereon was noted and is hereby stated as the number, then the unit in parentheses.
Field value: 3.5 (kg/cm²)
